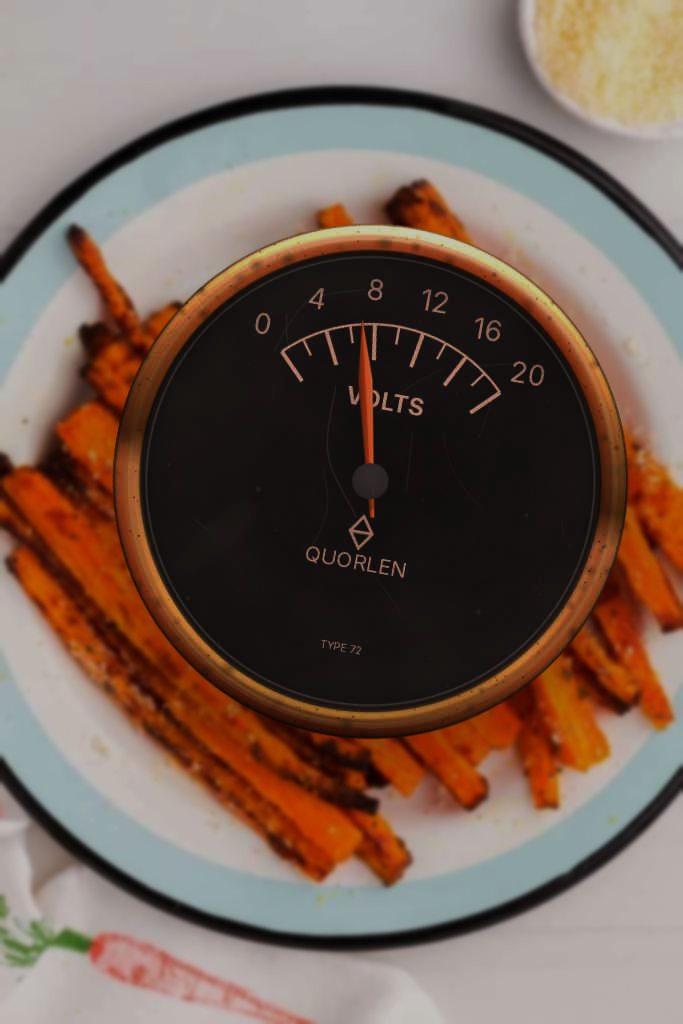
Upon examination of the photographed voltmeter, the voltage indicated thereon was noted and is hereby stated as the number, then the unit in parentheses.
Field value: 7 (V)
